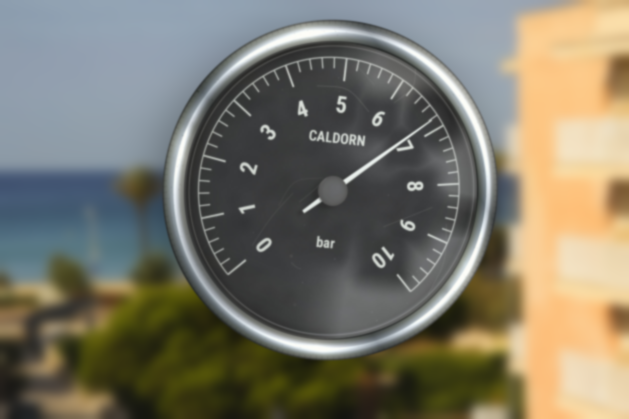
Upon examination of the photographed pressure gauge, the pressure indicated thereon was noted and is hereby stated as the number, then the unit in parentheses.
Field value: 6.8 (bar)
